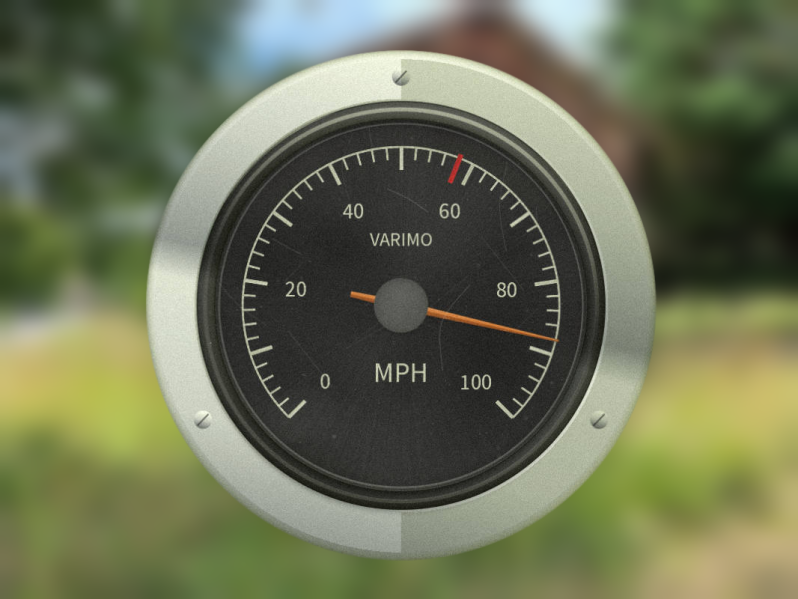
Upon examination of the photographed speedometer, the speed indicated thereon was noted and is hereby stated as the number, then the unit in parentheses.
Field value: 88 (mph)
